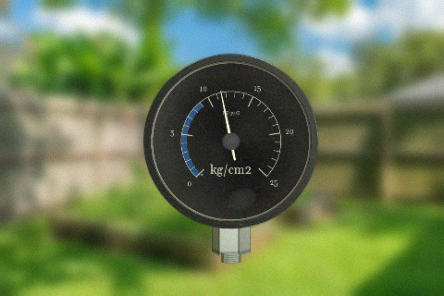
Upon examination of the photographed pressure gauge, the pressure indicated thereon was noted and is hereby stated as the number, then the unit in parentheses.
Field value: 11.5 (kg/cm²)
